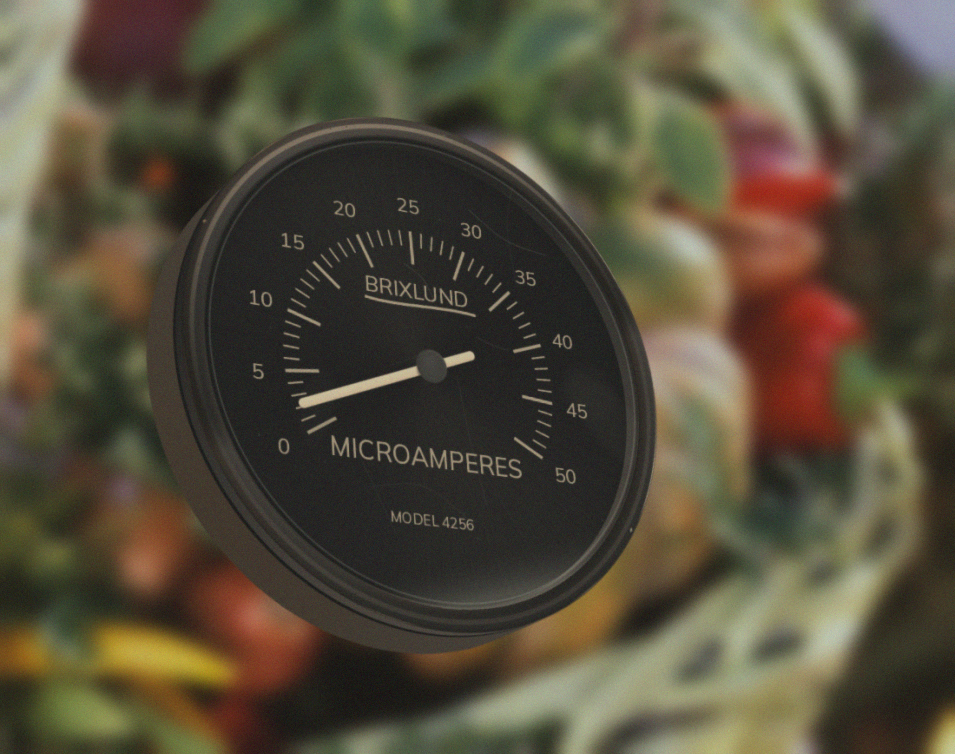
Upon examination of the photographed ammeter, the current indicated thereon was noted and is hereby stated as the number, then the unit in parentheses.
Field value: 2 (µA)
